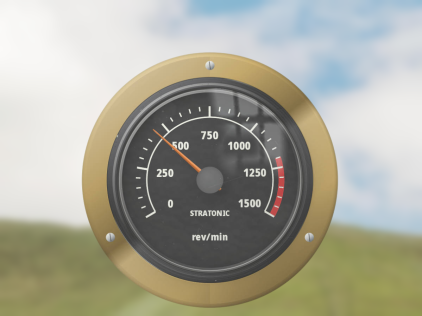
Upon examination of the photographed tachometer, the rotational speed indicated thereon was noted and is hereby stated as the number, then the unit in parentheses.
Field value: 450 (rpm)
